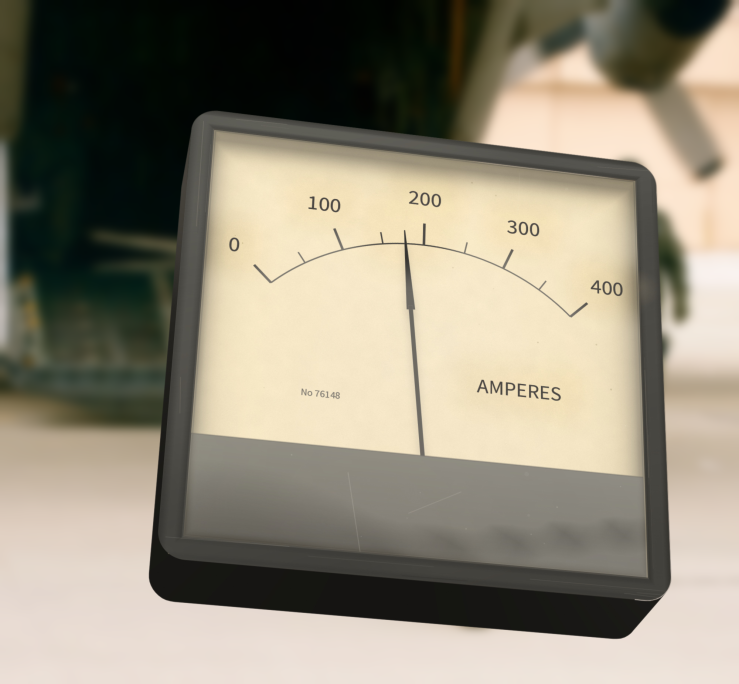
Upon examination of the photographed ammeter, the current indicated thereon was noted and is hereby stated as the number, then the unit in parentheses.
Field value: 175 (A)
